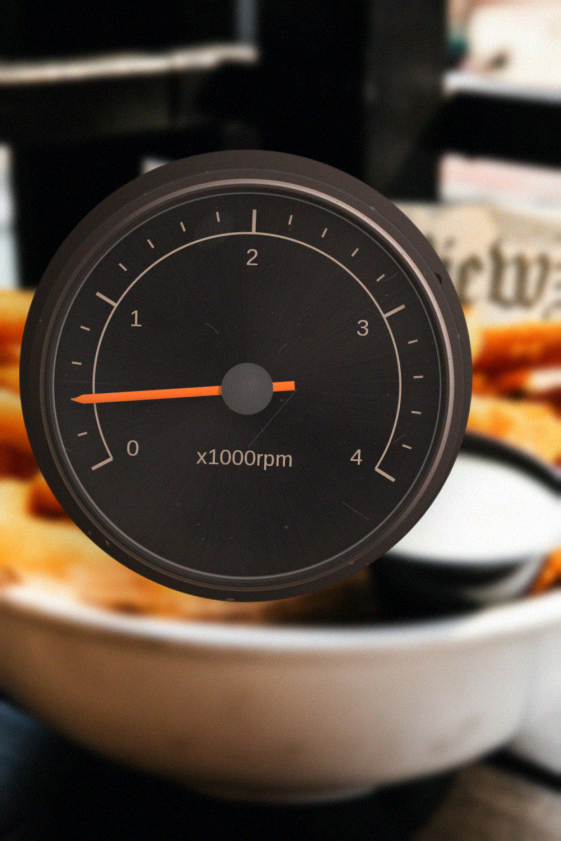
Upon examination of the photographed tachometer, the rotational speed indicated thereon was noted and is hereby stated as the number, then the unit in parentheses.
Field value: 400 (rpm)
